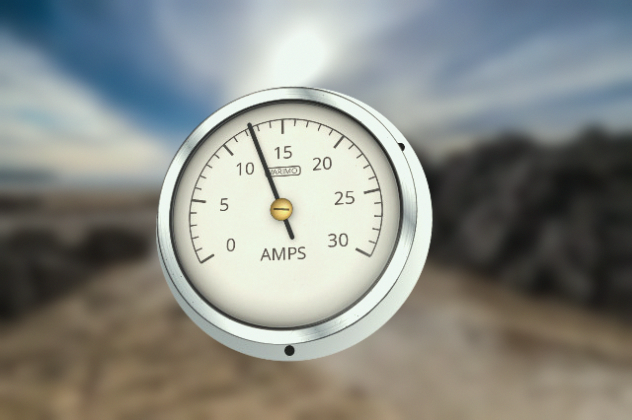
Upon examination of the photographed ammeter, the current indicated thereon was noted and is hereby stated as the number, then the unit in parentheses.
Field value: 12.5 (A)
